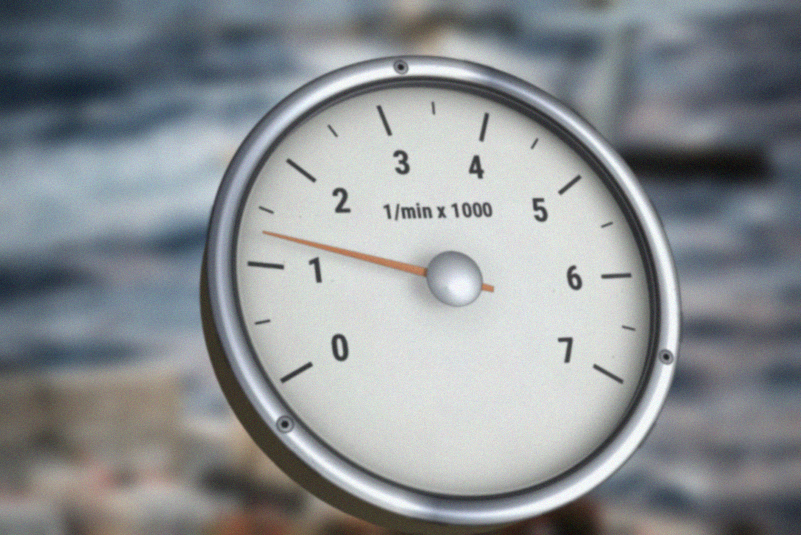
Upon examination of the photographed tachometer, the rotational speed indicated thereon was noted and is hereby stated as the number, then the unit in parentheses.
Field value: 1250 (rpm)
